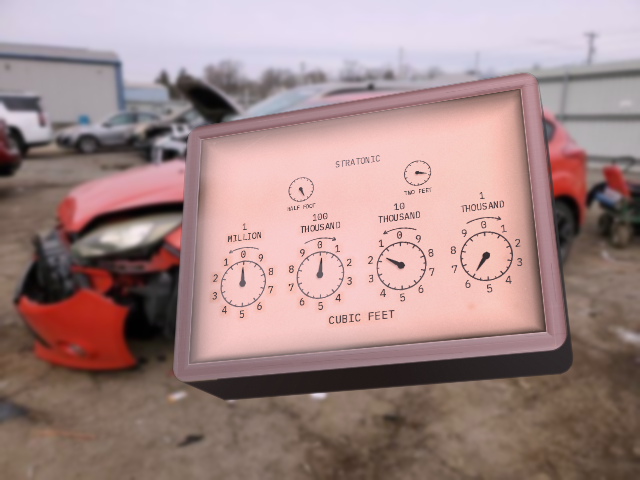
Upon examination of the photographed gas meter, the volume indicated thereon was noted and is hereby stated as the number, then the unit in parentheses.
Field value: 1600 (ft³)
